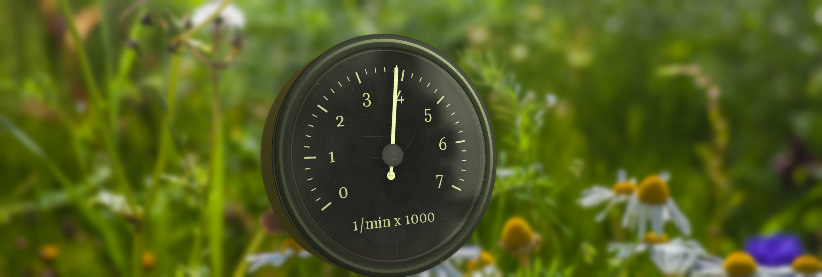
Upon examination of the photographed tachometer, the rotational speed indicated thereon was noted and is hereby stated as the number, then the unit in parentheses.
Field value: 3800 (rpm)
